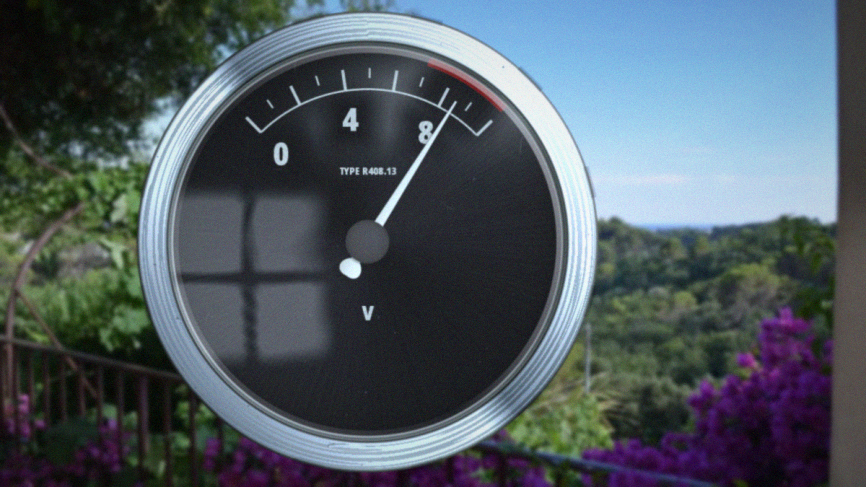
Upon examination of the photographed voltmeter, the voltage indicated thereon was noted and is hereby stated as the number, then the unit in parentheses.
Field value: 8.5 (V)
